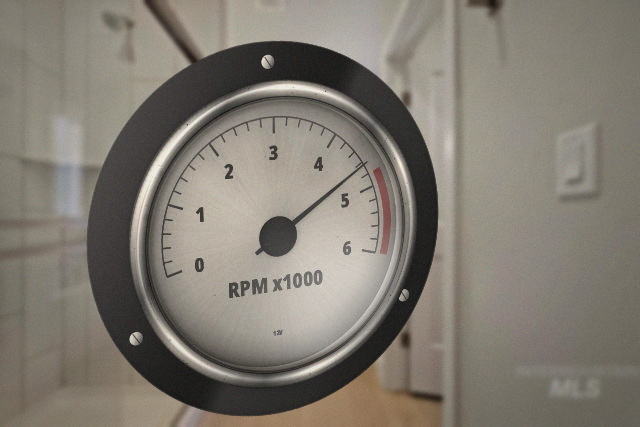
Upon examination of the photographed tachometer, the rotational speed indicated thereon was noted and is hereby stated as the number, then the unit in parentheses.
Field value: 4600 (rpm)
